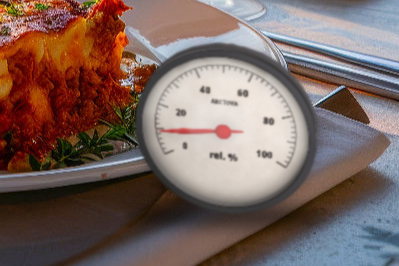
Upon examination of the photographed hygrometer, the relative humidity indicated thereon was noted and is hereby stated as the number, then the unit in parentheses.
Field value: 10 (%)
